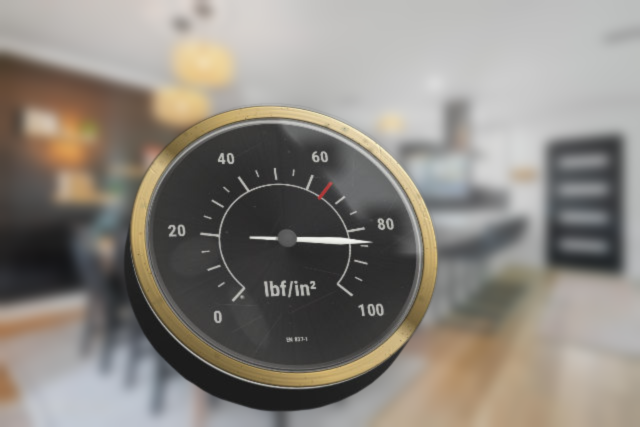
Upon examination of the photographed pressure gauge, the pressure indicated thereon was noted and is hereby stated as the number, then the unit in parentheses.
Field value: 85 (psi)
